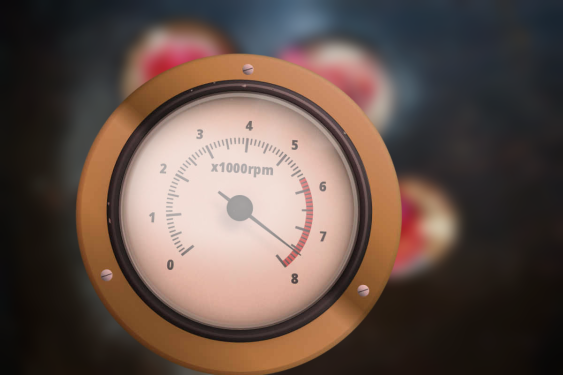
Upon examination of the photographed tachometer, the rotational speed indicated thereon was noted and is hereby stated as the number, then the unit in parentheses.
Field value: 7600 (rpm)
